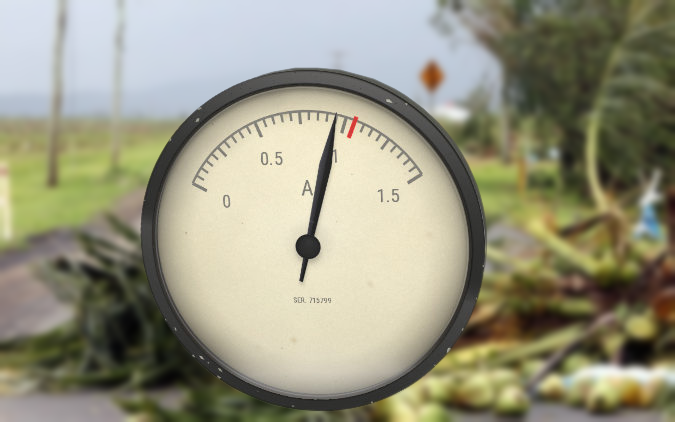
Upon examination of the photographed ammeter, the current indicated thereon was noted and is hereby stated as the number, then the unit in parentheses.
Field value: 0.95 (A)
